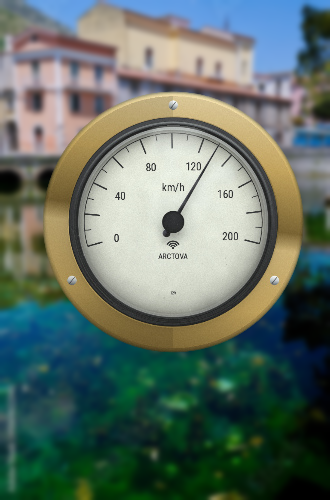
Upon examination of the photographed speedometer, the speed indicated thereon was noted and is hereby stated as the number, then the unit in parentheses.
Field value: 130 (km/h)
